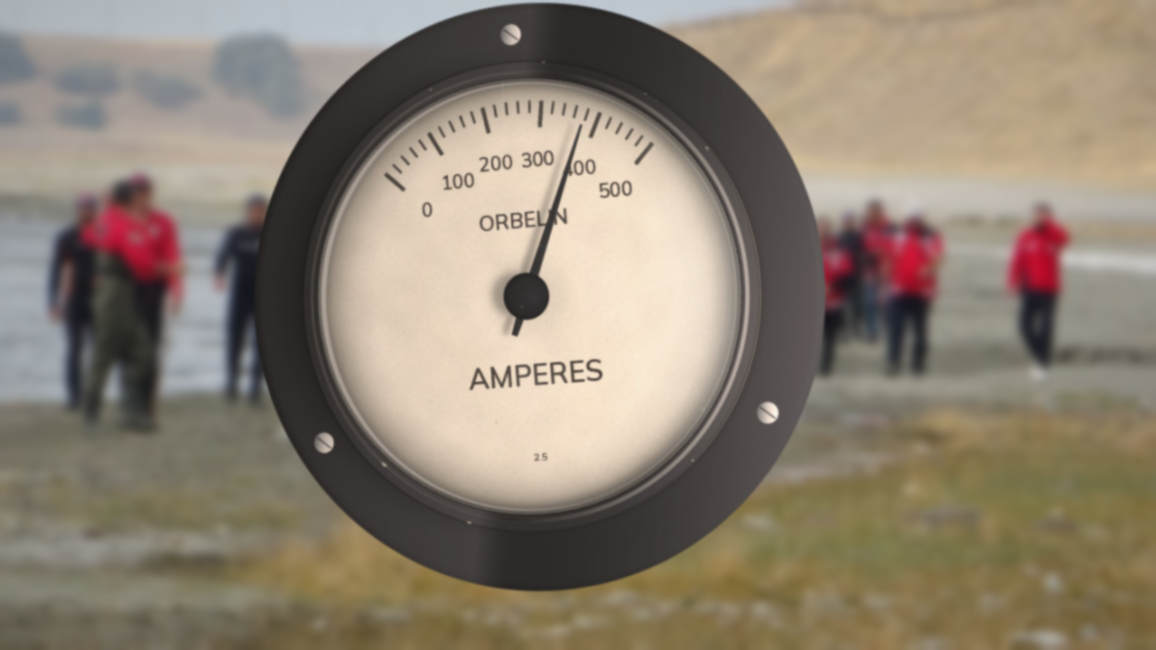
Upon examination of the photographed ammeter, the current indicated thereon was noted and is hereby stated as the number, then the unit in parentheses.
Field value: 380 (A)
